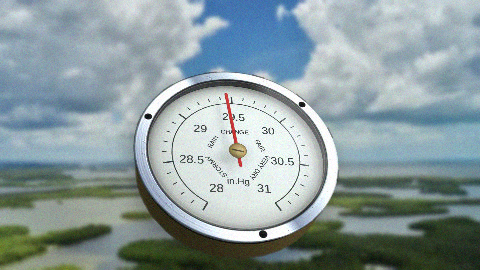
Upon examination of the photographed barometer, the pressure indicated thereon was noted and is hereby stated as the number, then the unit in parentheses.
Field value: 29.45 (inHg)
